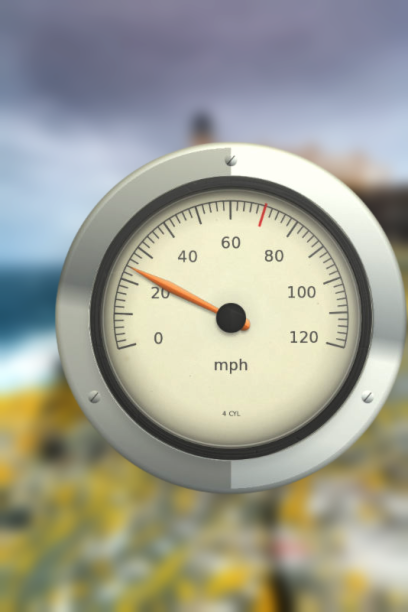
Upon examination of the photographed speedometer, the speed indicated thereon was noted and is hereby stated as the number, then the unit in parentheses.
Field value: 24 (mph)
